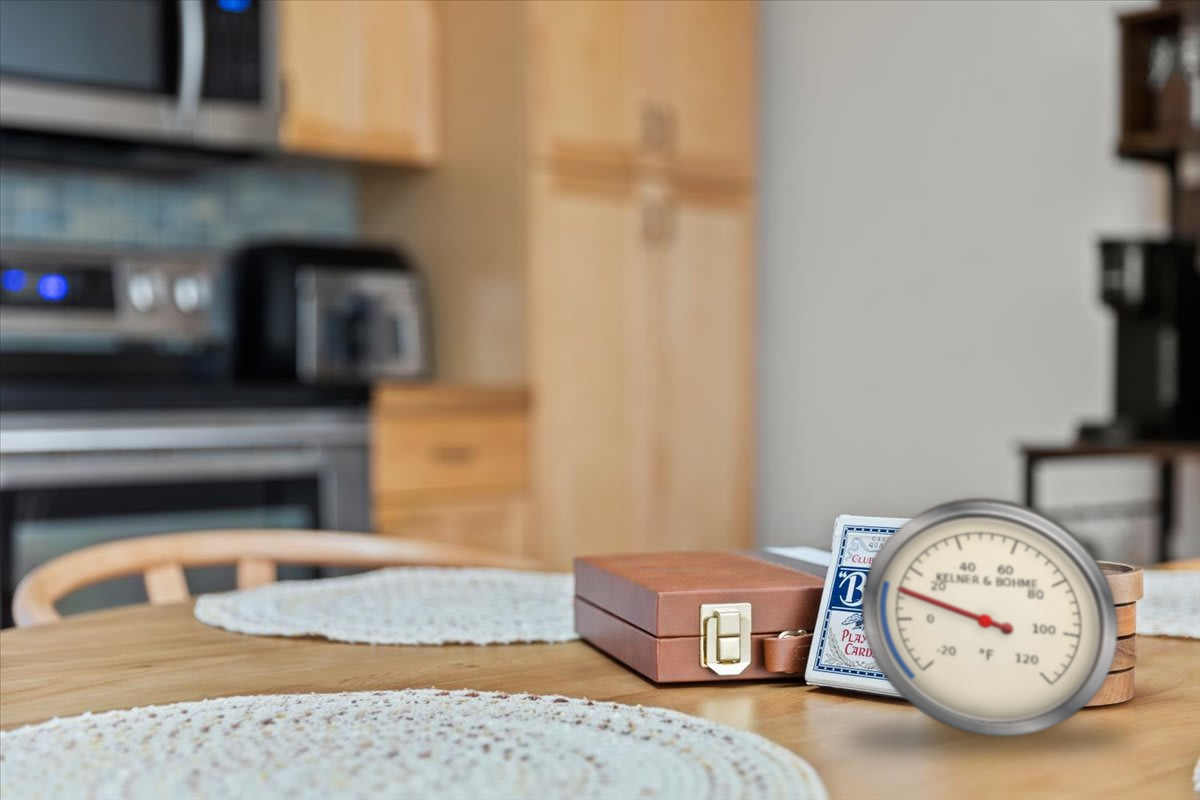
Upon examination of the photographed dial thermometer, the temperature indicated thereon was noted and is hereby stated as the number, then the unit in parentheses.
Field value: 12 (°F)
